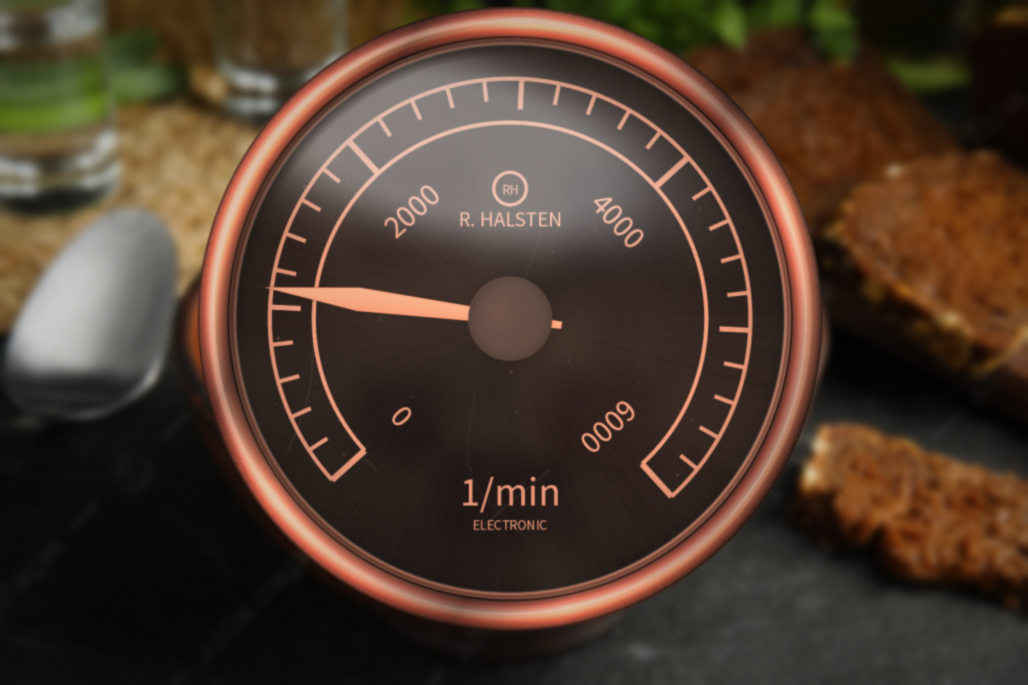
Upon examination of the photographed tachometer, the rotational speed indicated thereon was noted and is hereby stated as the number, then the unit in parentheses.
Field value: 1100 (rpm)
